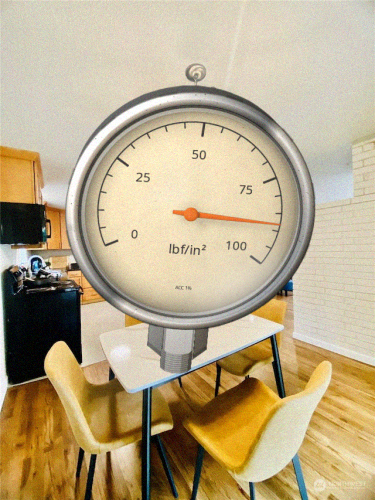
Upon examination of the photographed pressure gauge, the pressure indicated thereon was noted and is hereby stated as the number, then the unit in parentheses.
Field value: 87.5 (psi)
